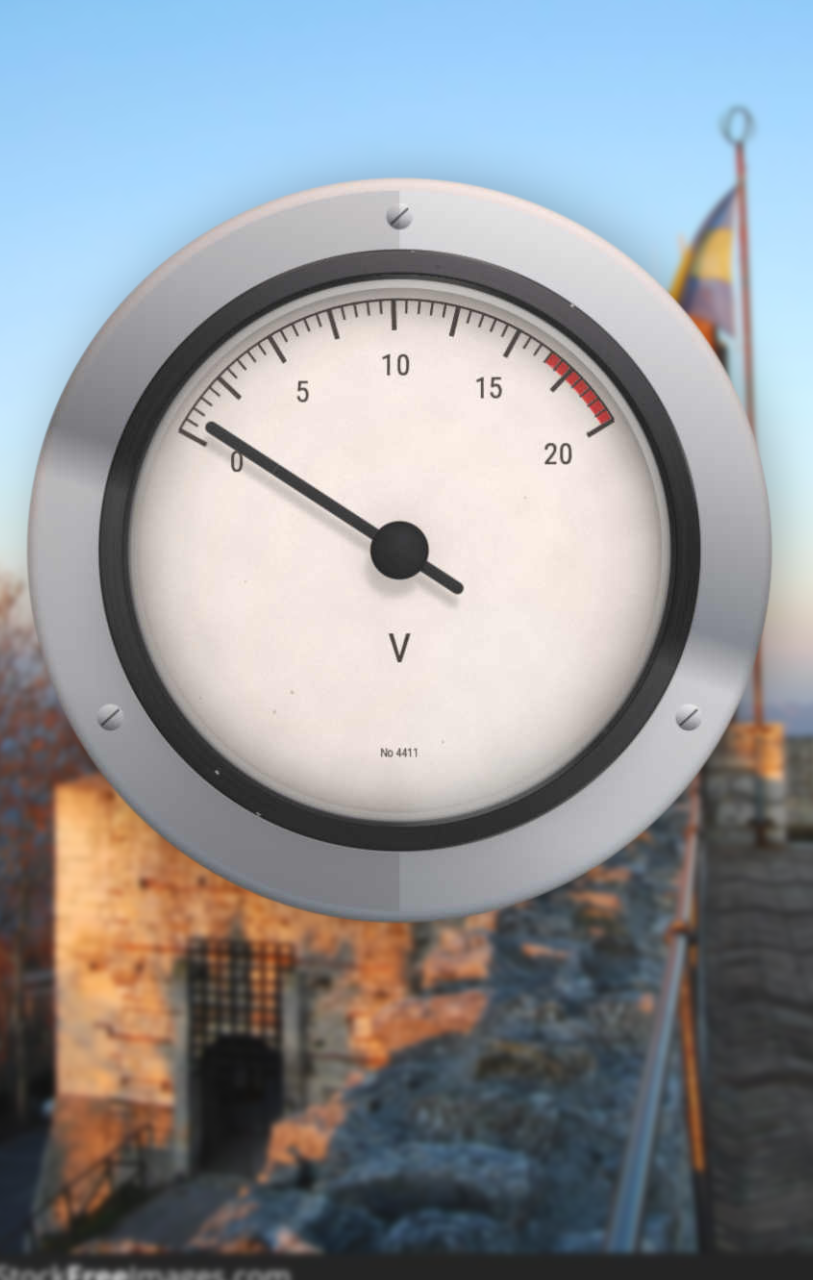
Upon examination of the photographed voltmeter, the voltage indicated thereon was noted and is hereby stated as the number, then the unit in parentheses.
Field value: 0.75 (V)
